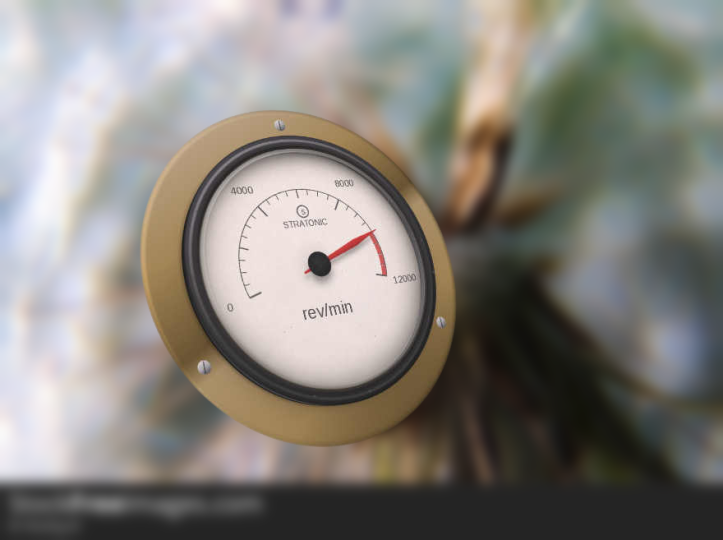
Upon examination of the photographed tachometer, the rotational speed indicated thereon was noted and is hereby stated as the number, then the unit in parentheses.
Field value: 10000 (rpm)
